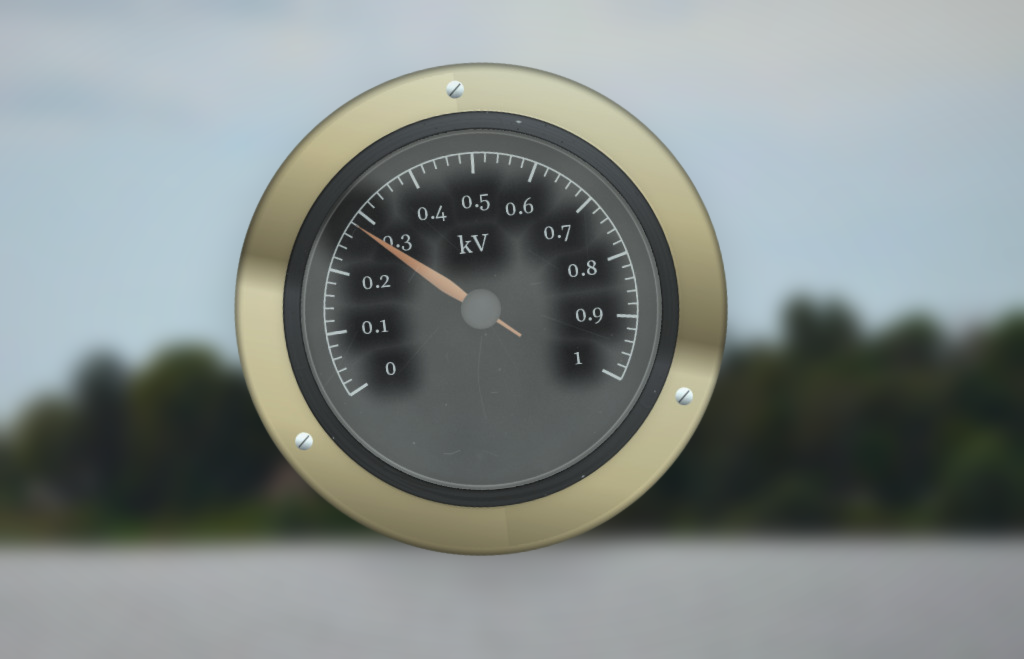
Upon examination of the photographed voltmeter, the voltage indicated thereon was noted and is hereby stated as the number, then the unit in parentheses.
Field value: 0.28 (kV)
